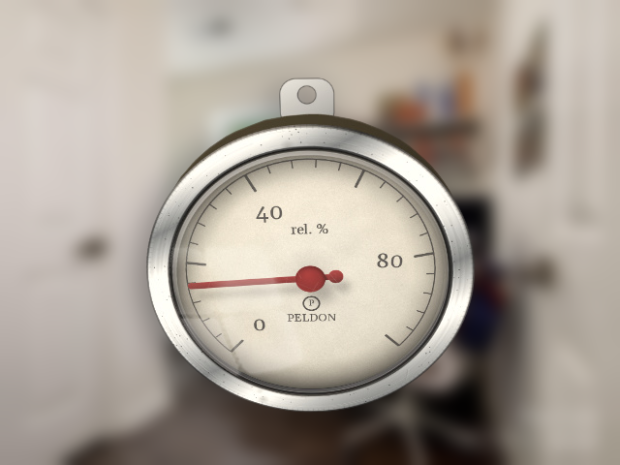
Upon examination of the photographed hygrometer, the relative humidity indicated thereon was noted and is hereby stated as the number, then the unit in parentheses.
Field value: 16 (%)
